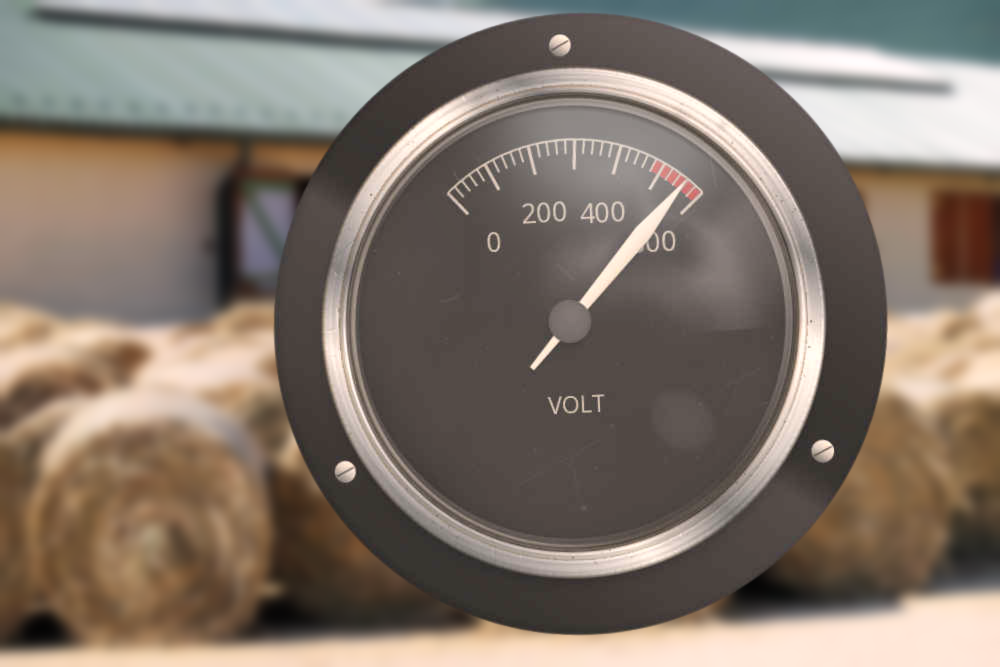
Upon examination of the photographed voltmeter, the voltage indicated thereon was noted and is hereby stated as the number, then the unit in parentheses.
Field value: 560 (V)
